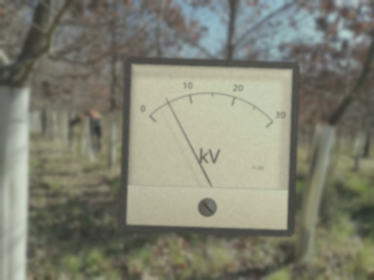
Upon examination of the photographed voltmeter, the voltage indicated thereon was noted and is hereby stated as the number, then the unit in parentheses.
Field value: 5 (kV)
